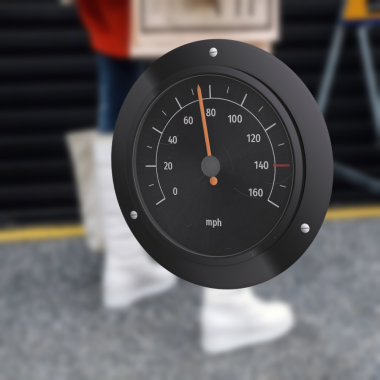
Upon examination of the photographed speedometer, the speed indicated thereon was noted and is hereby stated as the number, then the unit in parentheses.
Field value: 75 (mph)
